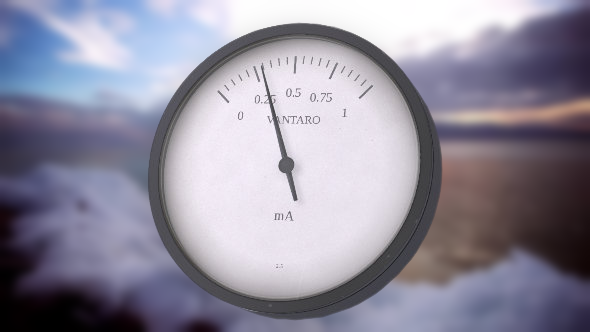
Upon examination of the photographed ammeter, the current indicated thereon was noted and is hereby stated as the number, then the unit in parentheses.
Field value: 0.3 (mA)
